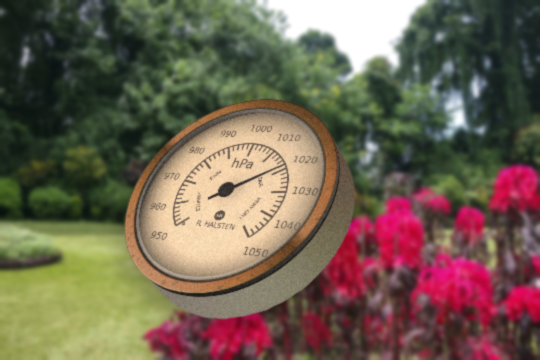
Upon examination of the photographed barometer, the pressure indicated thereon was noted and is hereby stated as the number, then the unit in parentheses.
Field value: 1020 (hPa)
